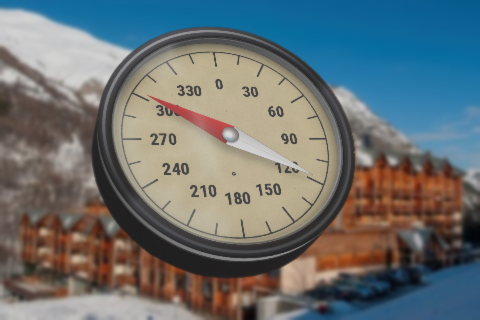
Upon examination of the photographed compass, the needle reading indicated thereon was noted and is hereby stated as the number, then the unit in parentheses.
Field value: 300 (°)
